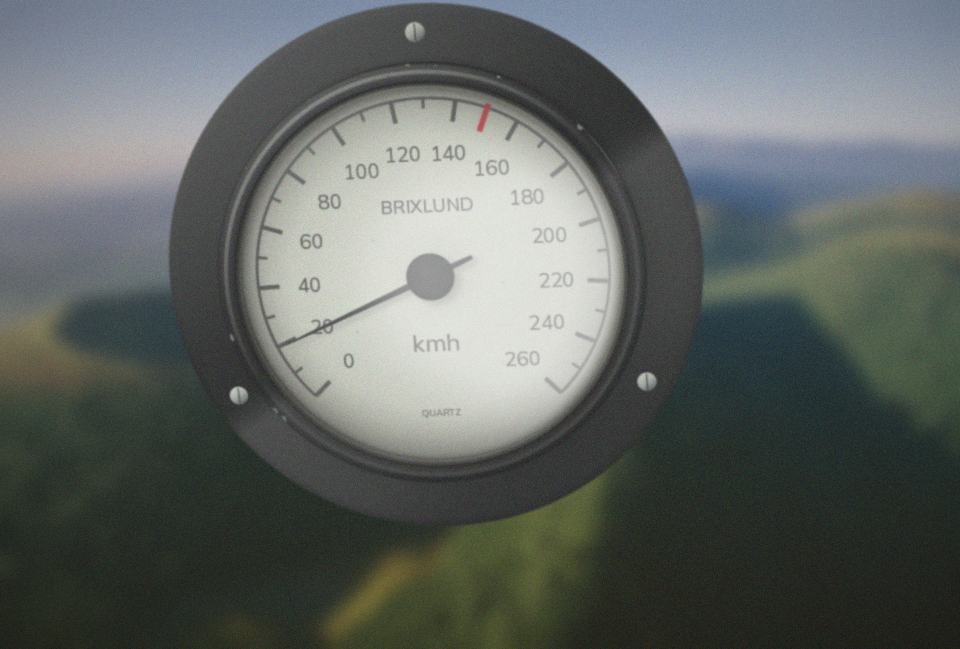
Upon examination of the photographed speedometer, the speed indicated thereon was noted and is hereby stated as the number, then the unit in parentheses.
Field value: 20 (km/h)
